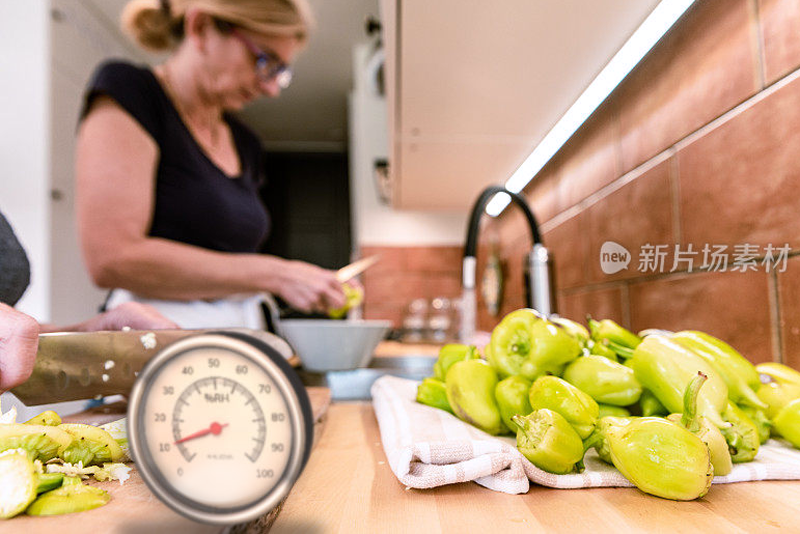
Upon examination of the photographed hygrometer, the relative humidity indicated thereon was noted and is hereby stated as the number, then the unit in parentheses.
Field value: 10 (%)
